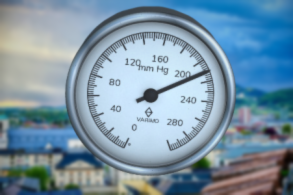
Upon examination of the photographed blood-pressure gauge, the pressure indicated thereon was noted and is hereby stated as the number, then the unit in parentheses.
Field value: 210 (mmHg)
